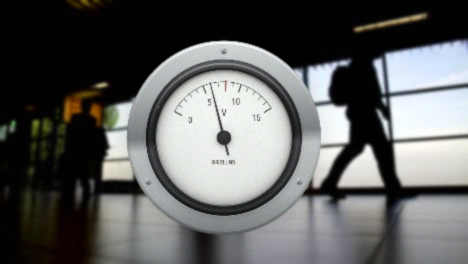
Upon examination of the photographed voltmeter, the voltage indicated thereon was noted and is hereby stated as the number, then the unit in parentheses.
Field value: 6 (V)
